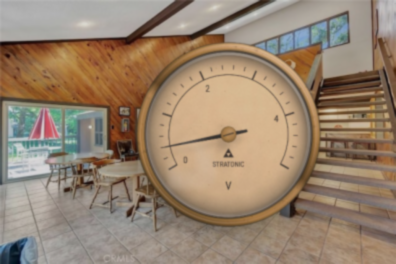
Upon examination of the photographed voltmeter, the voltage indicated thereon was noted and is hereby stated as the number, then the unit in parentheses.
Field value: 0.4 (V)
